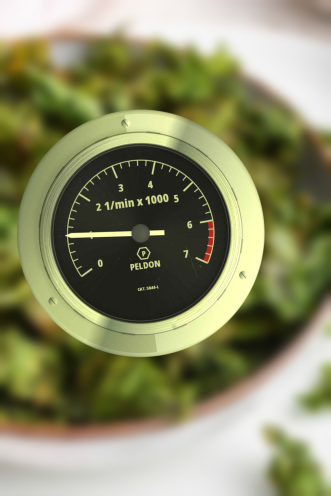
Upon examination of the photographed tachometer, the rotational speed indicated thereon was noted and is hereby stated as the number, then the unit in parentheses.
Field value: 1000 (rpm)
